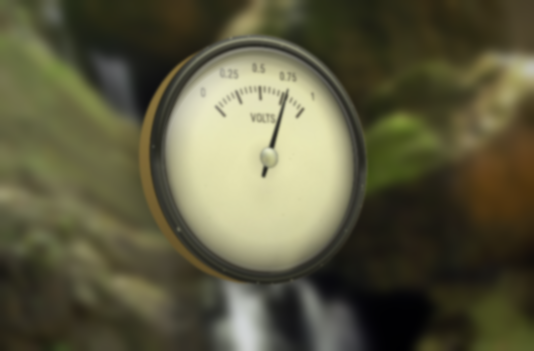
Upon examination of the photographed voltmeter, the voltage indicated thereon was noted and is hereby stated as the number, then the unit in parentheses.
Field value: 0.75 (V)
